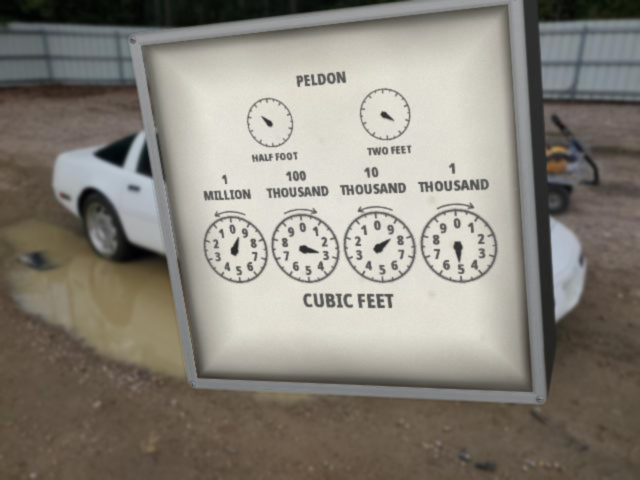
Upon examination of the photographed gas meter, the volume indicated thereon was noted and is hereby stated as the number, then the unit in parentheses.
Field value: 928500 (ft³)
